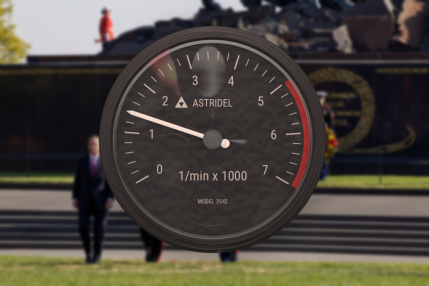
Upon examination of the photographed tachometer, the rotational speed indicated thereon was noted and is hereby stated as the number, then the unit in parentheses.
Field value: 1400 (rpm)
